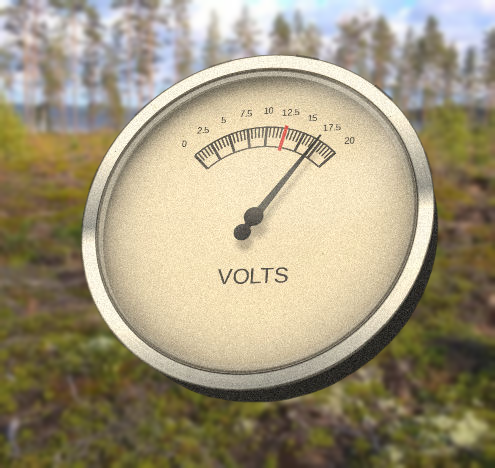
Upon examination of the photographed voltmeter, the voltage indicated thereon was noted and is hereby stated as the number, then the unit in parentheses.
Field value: 17.5 (V)
